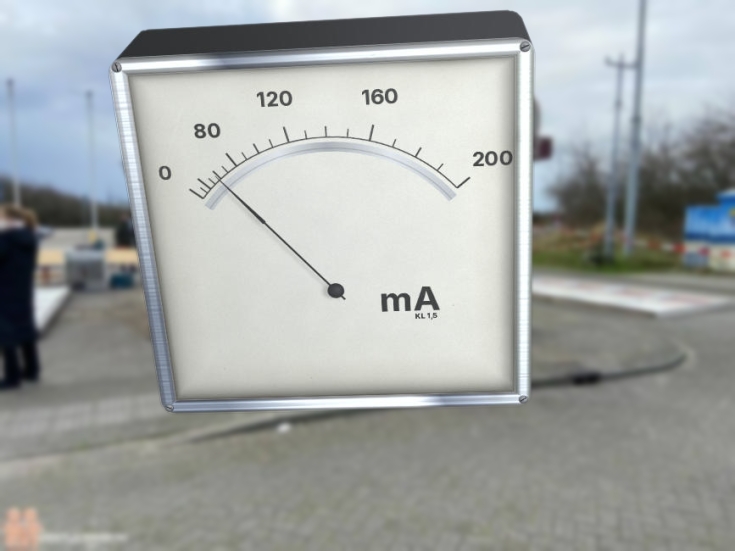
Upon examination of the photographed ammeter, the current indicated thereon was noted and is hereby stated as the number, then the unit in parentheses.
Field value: 60 (mA)
